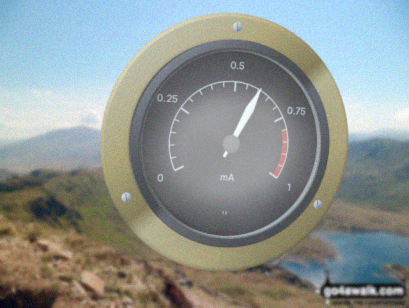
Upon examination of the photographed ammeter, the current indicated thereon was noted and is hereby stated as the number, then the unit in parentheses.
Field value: 0.6 (mA)
